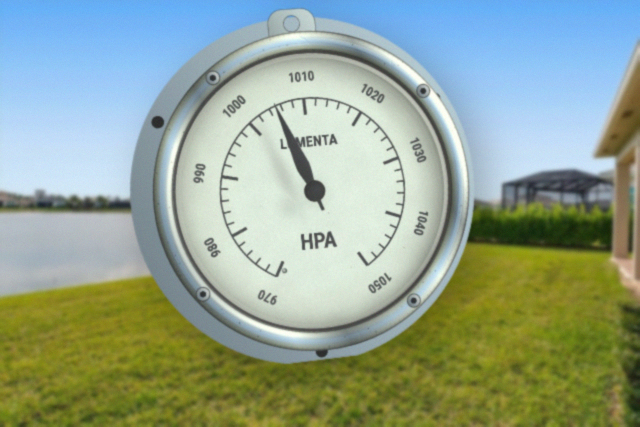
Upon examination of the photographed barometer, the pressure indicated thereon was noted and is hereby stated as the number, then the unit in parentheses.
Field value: 1005 (hPa)
